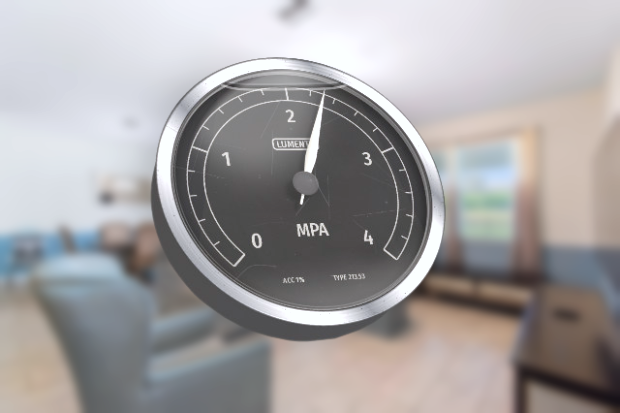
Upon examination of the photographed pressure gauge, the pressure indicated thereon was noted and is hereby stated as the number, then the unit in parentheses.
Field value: 2.3 (MPa)
